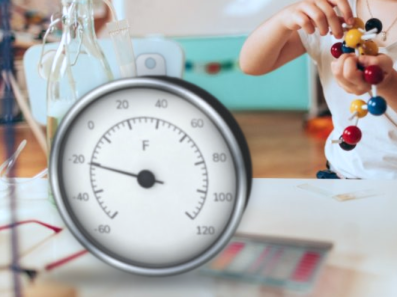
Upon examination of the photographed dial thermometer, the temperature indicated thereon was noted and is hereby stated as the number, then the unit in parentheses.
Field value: -20 (°F)
